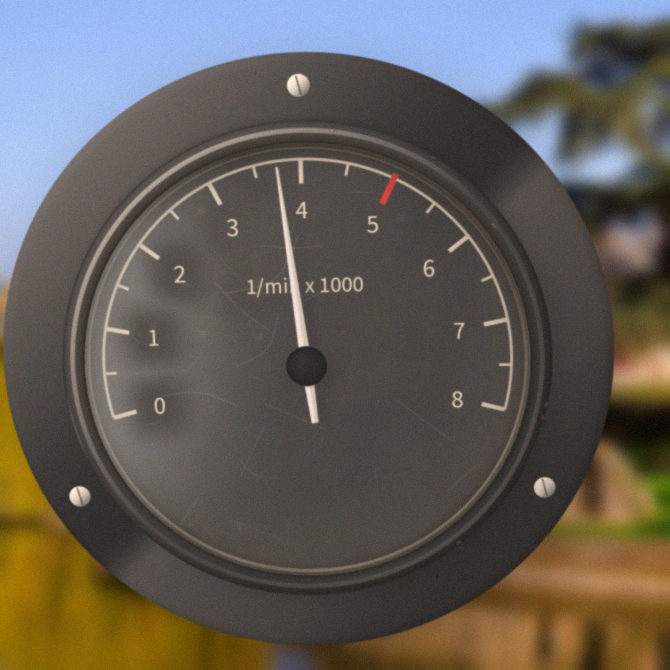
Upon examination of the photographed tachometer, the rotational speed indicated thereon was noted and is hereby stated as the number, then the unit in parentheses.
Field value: 3750 (rpm)
